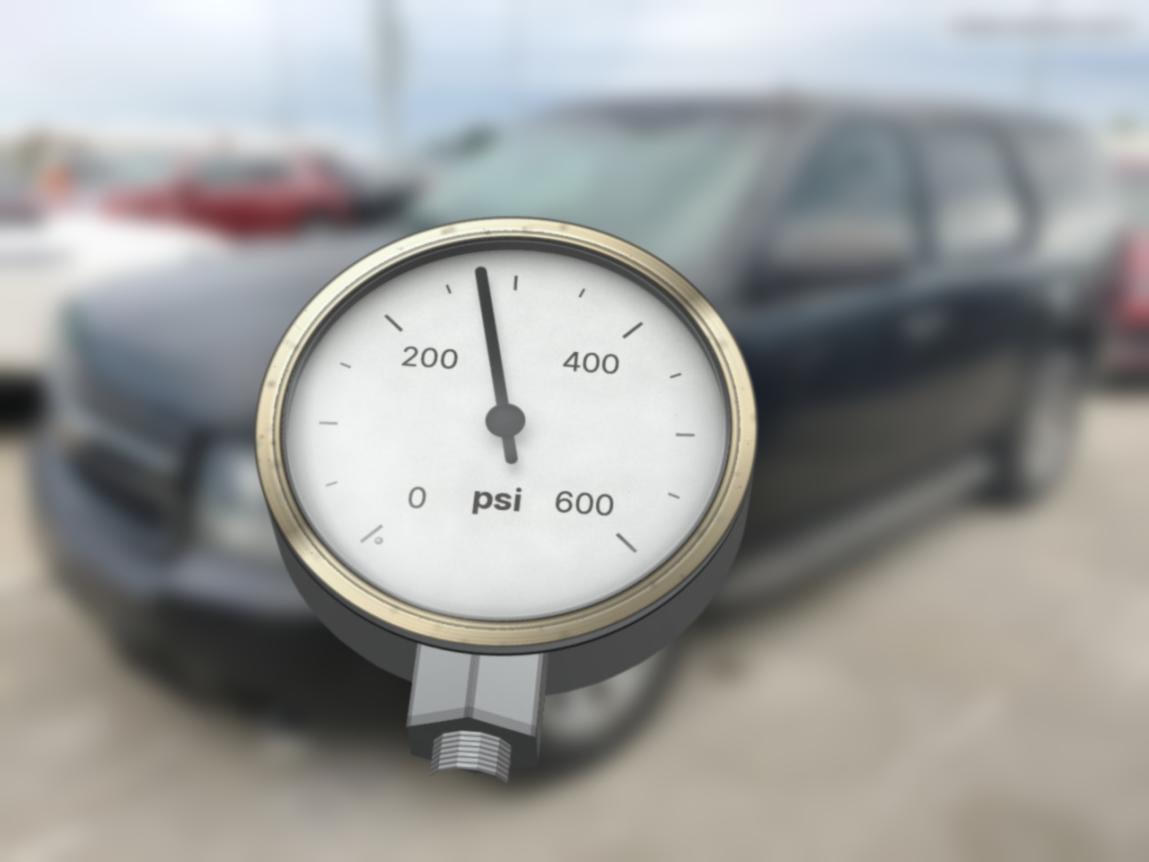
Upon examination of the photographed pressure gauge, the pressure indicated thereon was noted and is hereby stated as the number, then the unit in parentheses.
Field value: 275 (psi)
